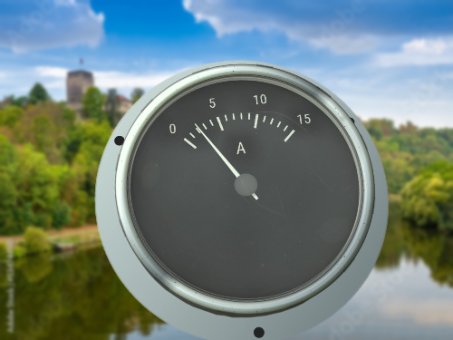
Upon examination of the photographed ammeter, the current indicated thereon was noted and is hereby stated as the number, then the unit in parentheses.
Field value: 2 (A)
